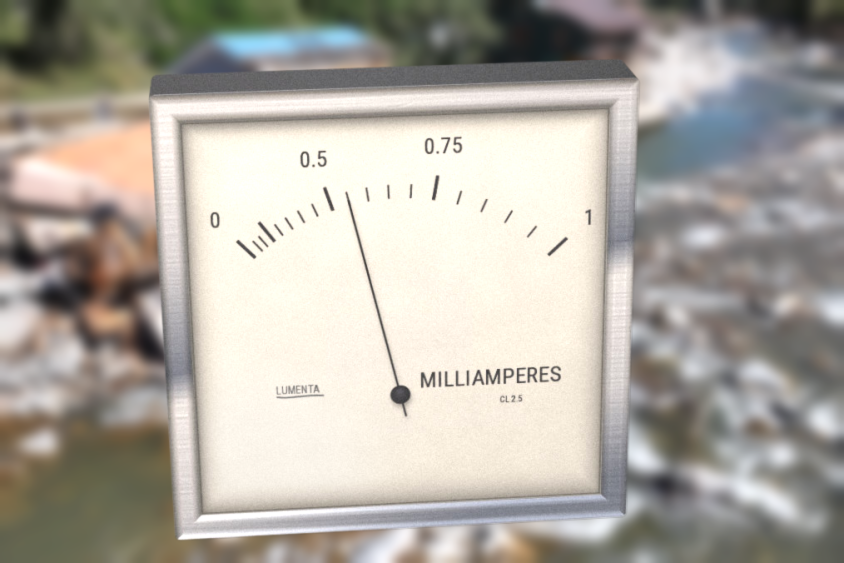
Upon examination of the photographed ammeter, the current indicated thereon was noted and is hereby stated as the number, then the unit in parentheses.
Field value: 0.55 (mA)
